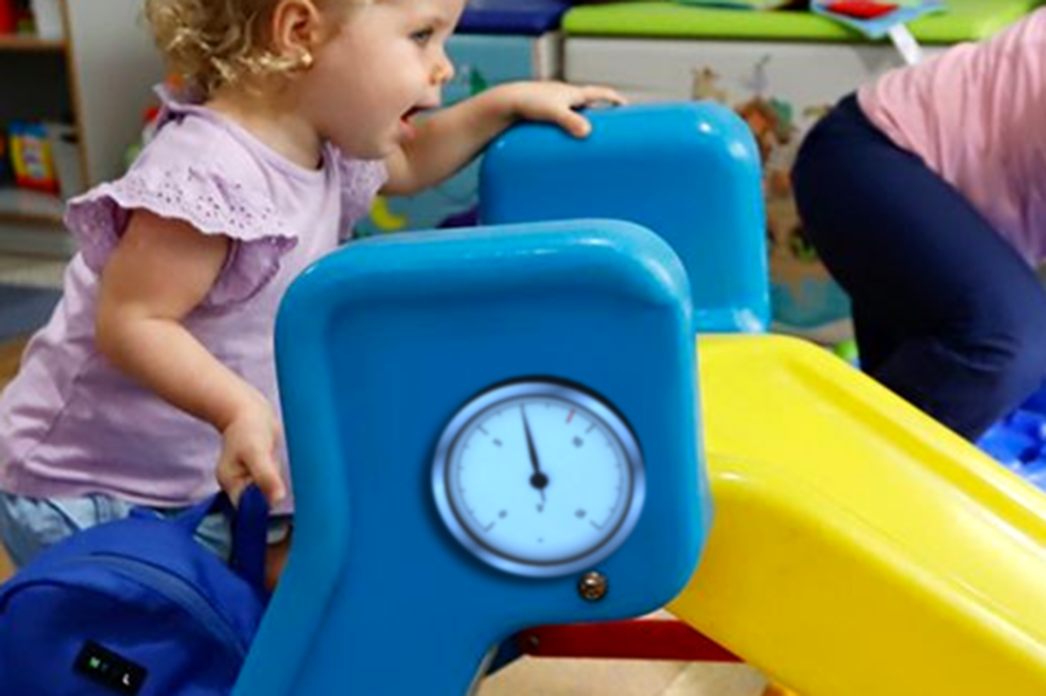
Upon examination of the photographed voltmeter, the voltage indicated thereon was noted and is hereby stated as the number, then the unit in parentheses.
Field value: 7 (V)
